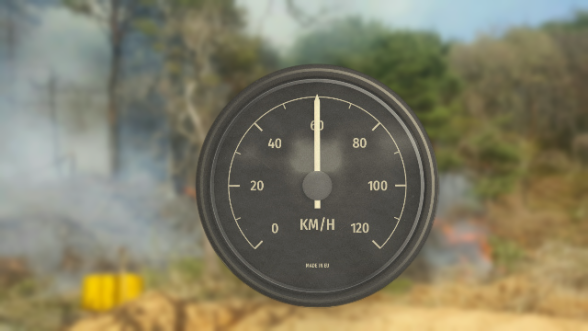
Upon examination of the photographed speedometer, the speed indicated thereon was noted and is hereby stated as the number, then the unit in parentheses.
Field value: 60 (km/h)
